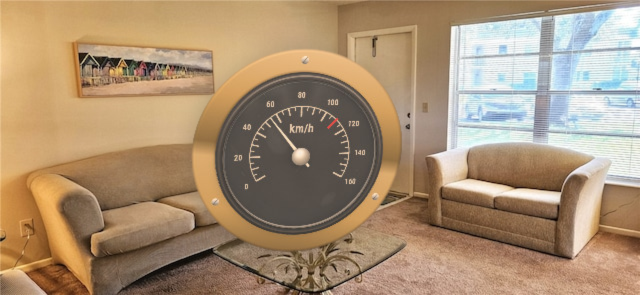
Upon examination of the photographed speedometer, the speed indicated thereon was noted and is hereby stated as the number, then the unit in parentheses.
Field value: 55 (km/h)
